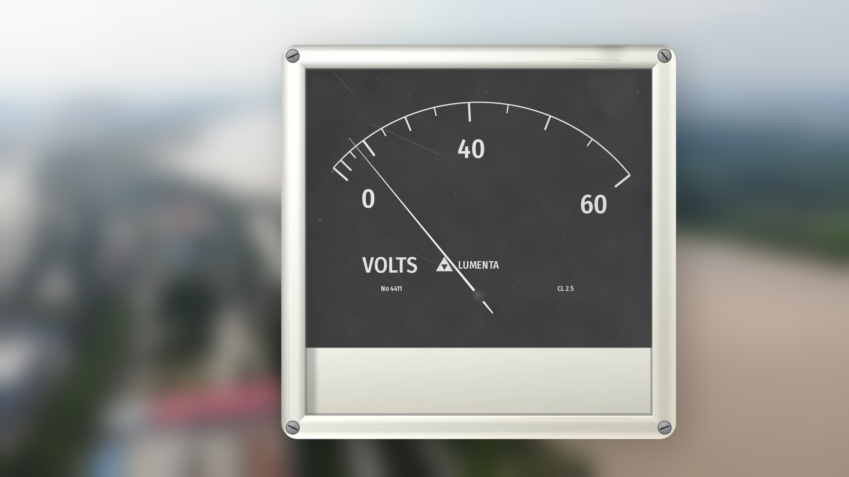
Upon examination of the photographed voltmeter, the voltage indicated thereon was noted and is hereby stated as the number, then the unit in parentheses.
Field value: 17.5 (V)
